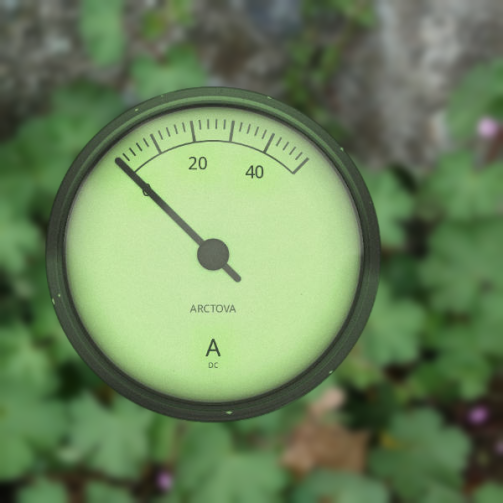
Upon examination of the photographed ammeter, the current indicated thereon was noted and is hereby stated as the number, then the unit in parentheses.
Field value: 0 (A)
